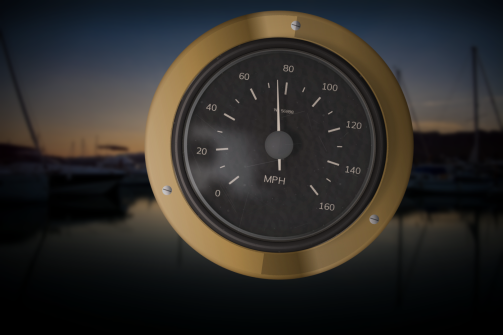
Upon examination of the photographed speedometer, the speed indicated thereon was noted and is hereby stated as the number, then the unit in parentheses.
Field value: 75 (mph)
